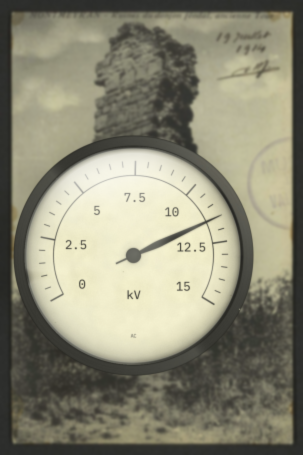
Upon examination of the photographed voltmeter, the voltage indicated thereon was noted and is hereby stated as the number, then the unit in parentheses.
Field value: 11.5 (kV)
